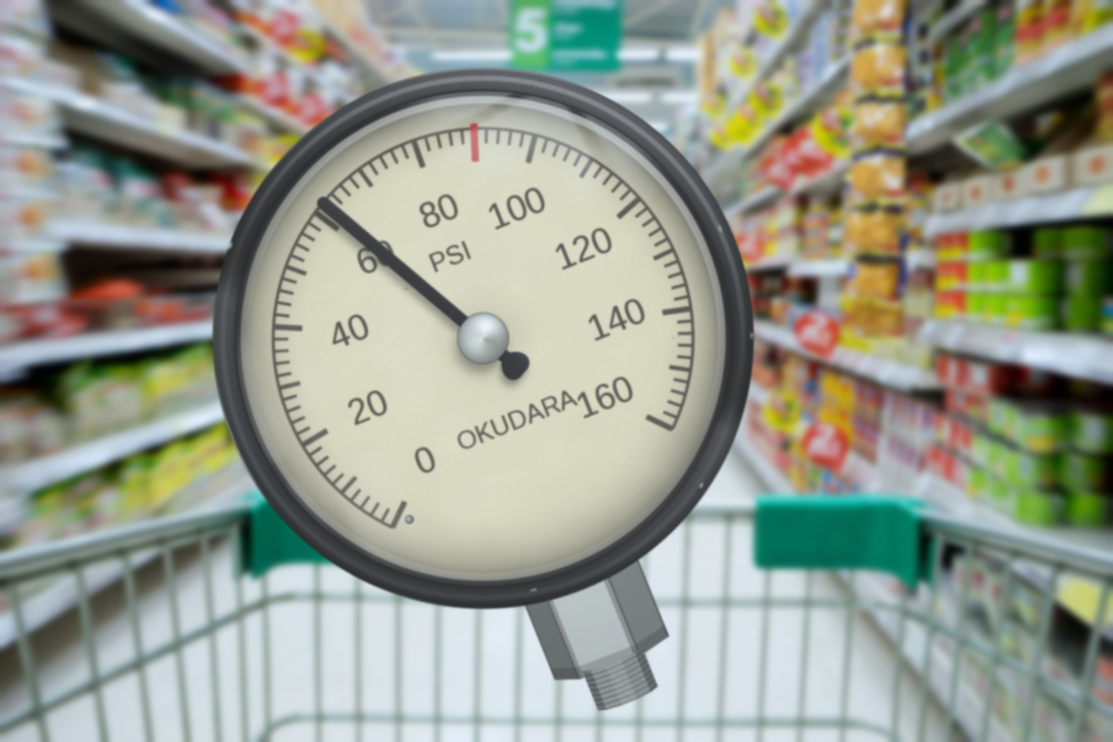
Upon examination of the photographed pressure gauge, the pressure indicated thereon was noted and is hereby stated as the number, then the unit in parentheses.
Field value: 62 (psi)
